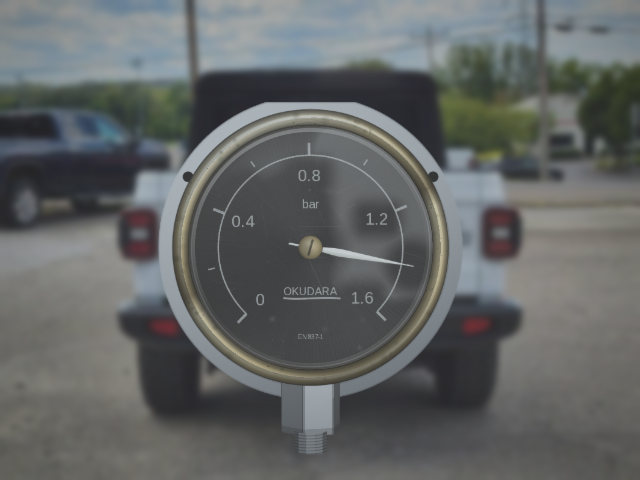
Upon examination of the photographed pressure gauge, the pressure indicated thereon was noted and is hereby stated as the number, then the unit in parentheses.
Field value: 1.4 (bar)
